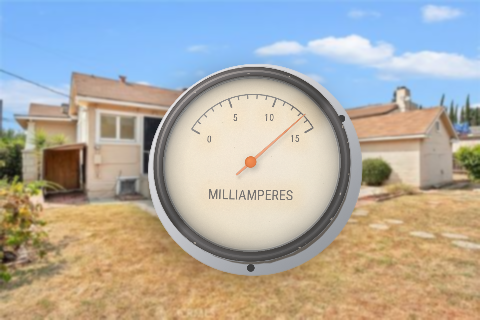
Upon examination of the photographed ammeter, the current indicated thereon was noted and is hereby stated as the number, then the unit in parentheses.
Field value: 13.5 (mA)
